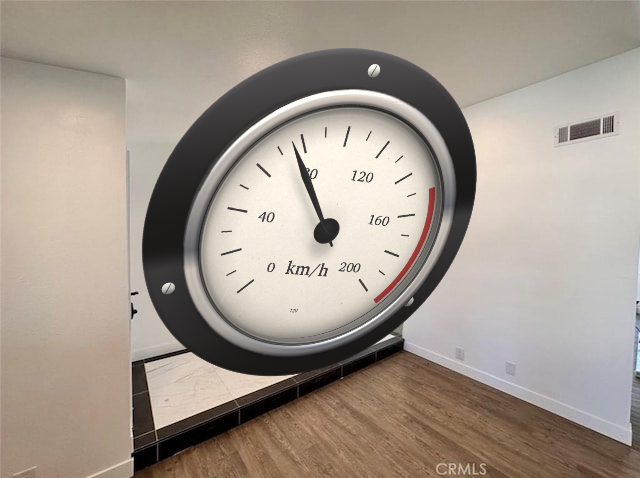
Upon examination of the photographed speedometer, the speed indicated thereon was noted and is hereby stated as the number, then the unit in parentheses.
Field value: 75 (km/h)
